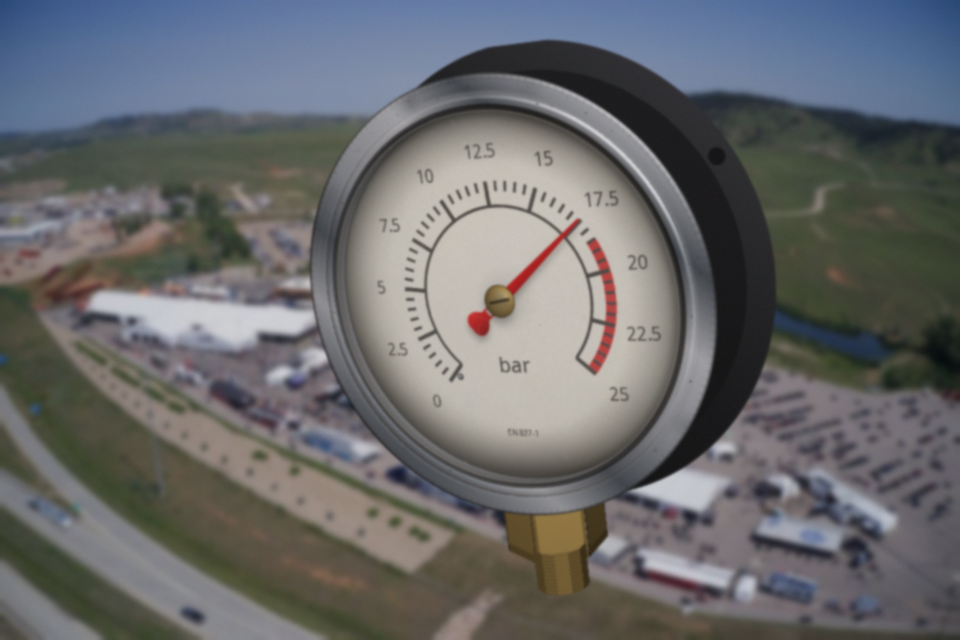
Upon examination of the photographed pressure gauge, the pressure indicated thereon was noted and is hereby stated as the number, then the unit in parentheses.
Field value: 17.5 (bar)
